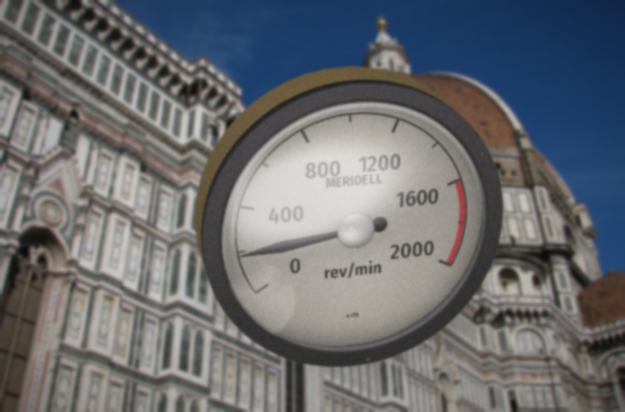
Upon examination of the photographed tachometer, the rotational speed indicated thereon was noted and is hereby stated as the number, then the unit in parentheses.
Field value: 200 (rpm)
